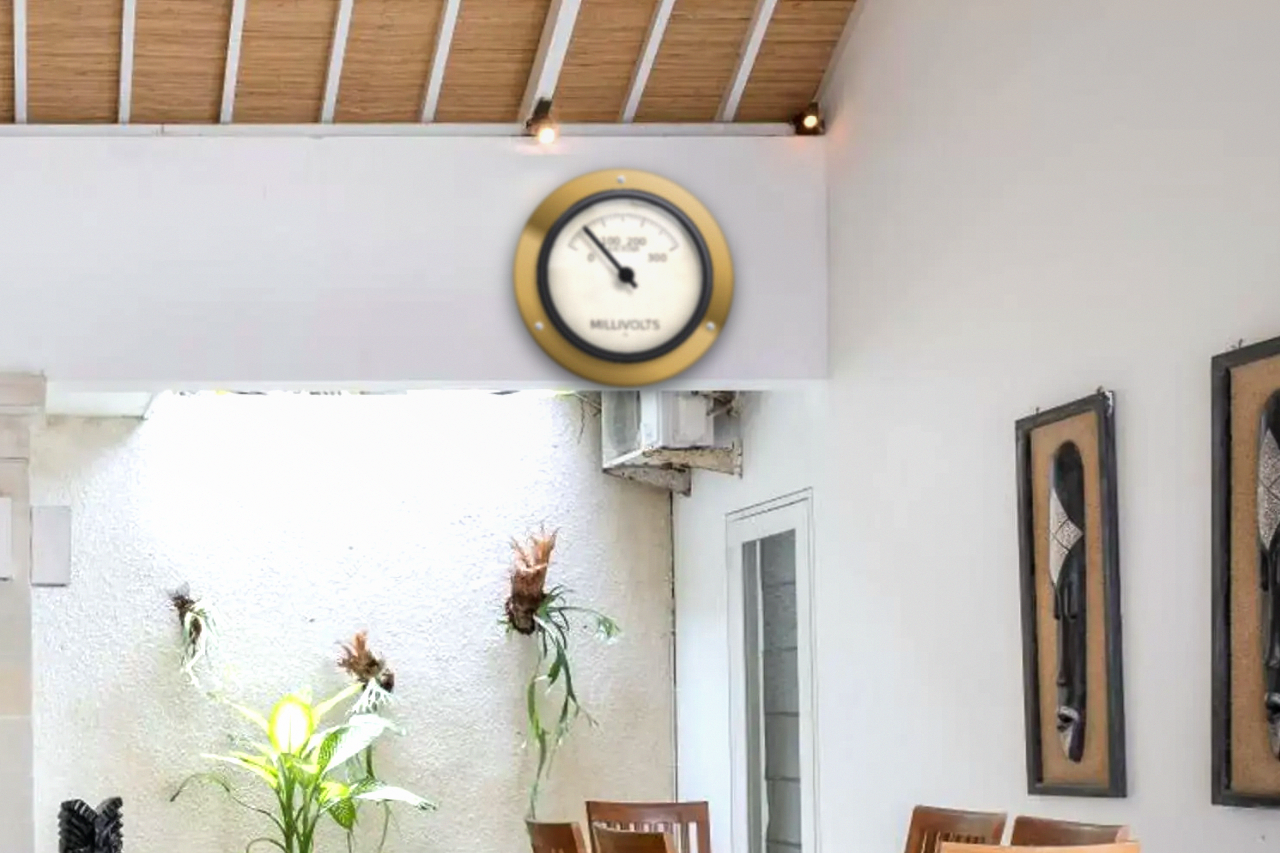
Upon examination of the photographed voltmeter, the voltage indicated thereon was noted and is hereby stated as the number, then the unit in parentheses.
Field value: 50 (mV)
